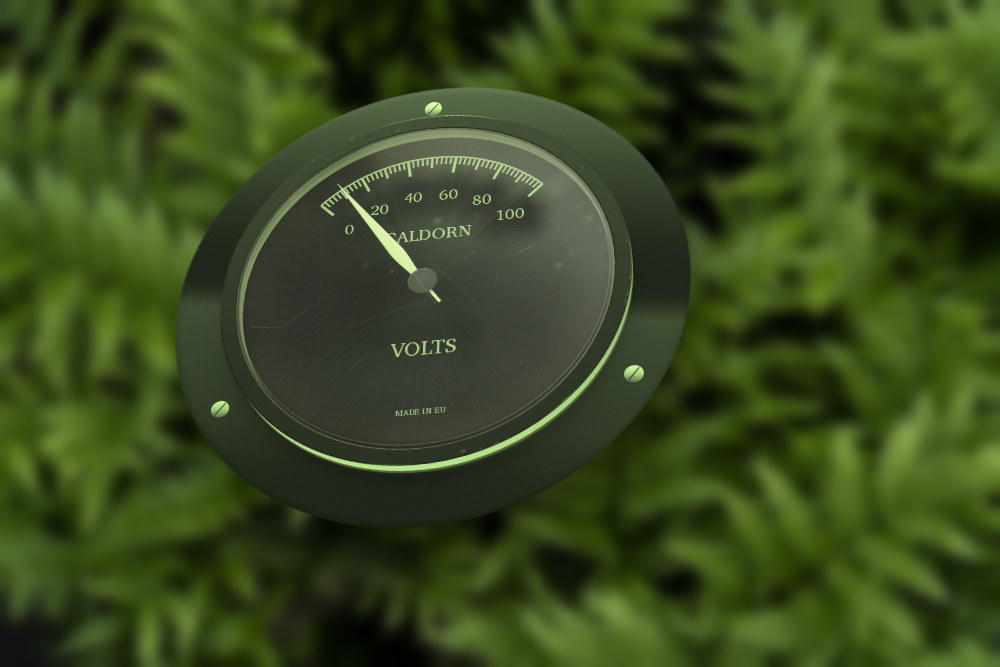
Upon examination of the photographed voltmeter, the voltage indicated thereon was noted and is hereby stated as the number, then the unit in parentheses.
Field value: 10 (V)
